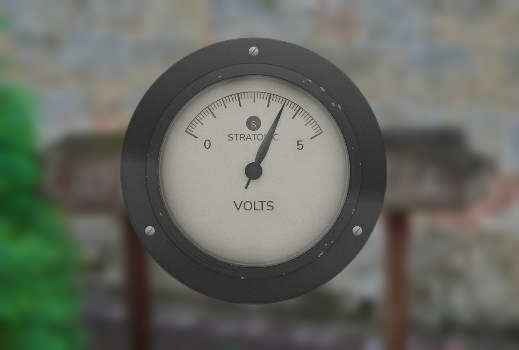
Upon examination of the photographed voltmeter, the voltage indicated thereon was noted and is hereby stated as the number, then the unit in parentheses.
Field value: 3.5 (V)
